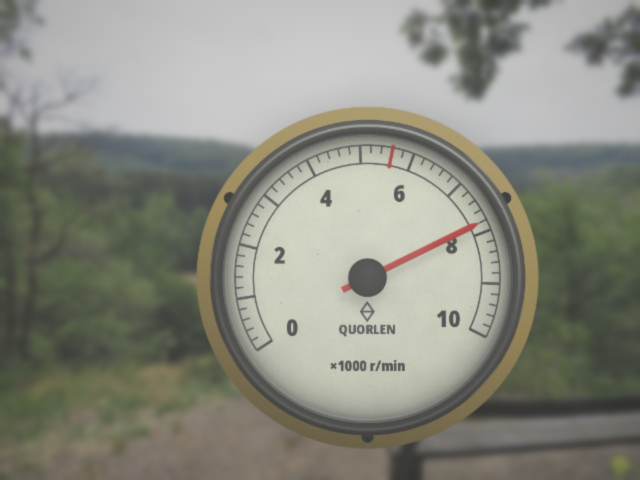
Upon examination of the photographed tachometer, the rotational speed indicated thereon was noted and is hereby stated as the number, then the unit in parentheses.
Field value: 7800 (rpm)
